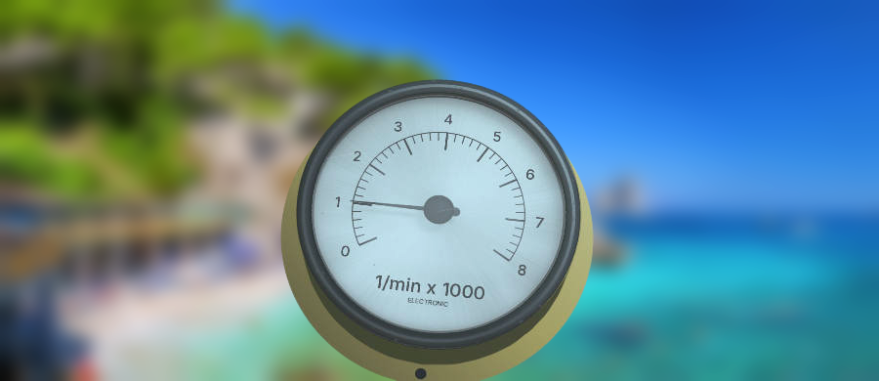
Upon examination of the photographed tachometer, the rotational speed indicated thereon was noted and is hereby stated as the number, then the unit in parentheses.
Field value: 1000 (rpm)
